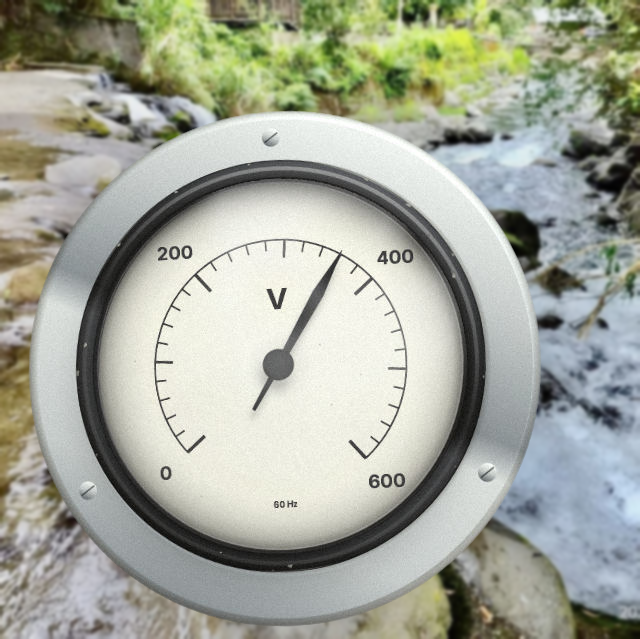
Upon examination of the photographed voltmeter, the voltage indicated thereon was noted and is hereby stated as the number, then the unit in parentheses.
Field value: 360 (V)
